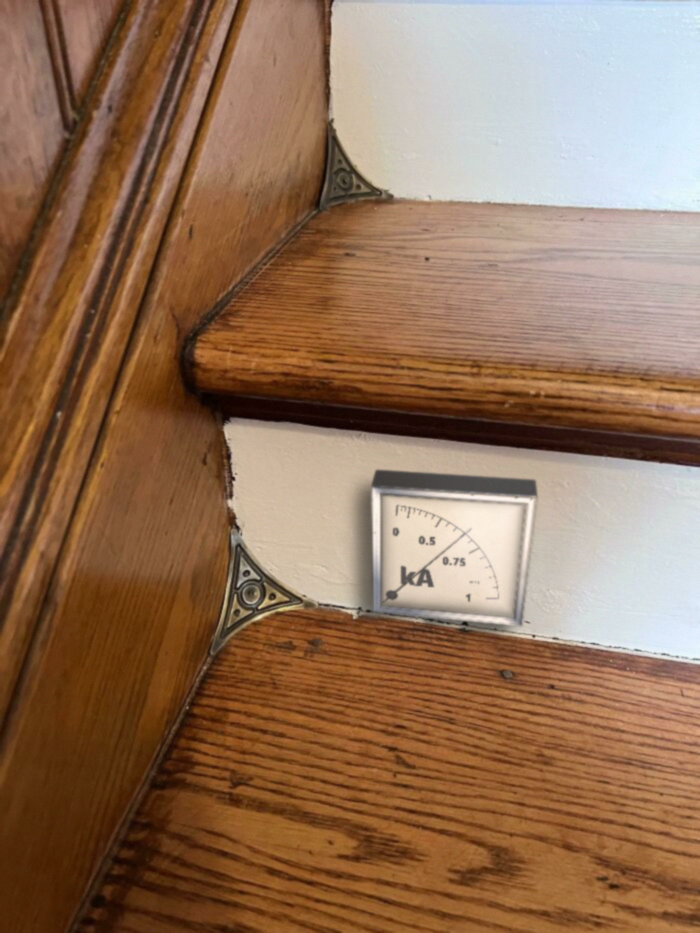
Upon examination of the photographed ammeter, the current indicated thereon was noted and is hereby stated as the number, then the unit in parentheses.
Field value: 0.65 (kA)
